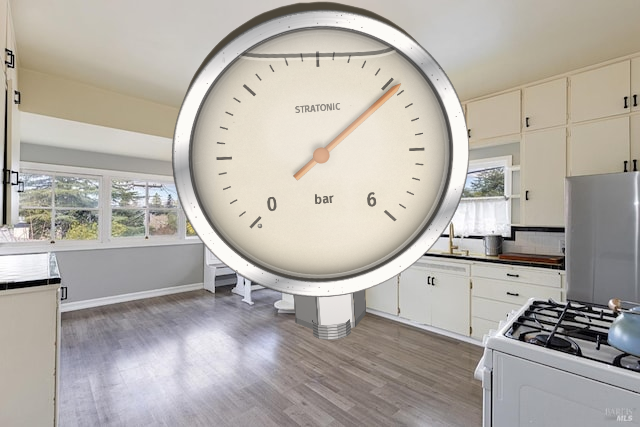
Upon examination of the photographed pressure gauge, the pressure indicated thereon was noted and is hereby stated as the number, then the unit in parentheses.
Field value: 4.1 (bar)
